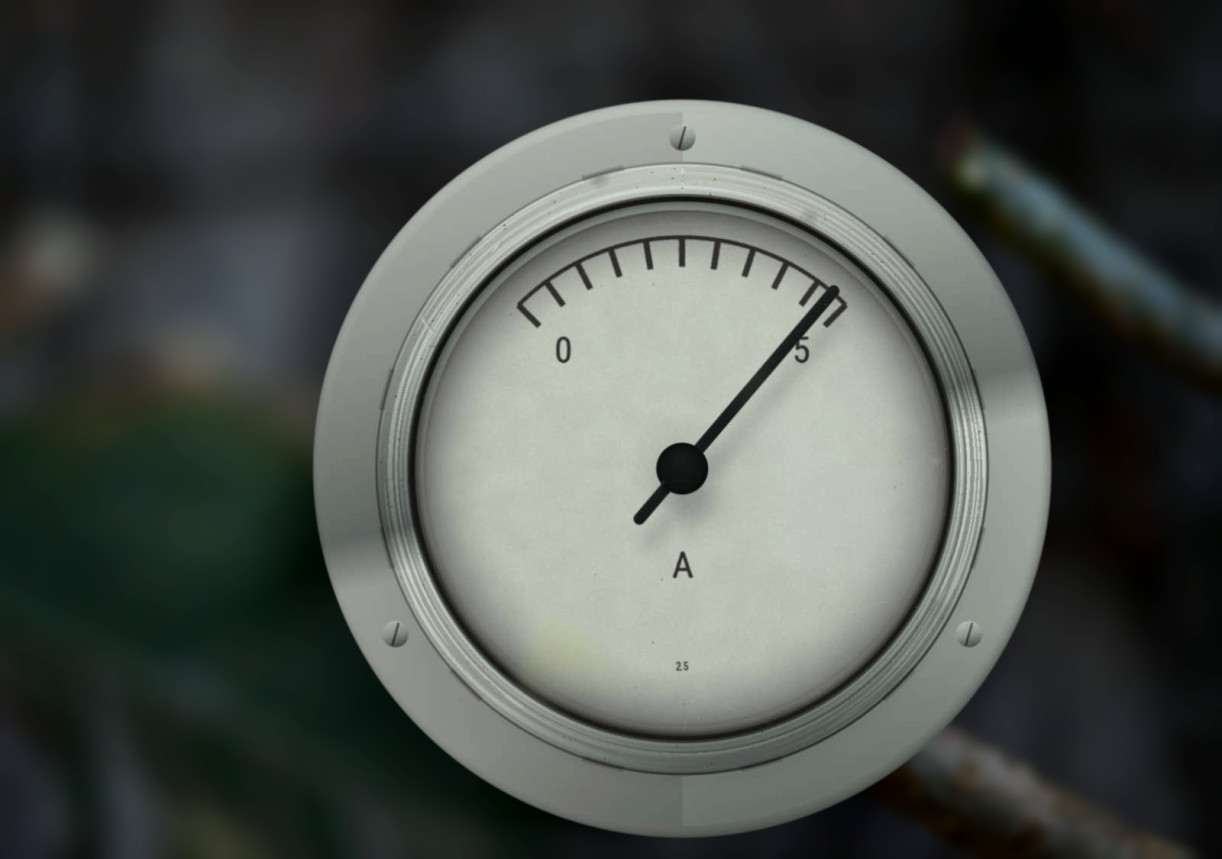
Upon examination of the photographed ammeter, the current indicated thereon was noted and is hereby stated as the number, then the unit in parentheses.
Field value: 4.75 (A)
